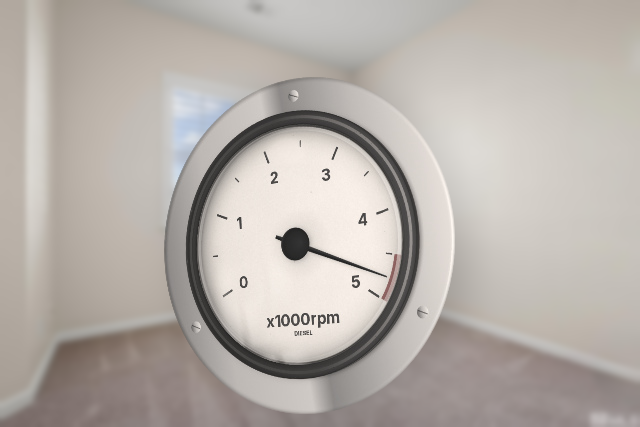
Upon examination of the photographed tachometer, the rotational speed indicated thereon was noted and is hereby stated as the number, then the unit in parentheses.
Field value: 4750 (rpm)
